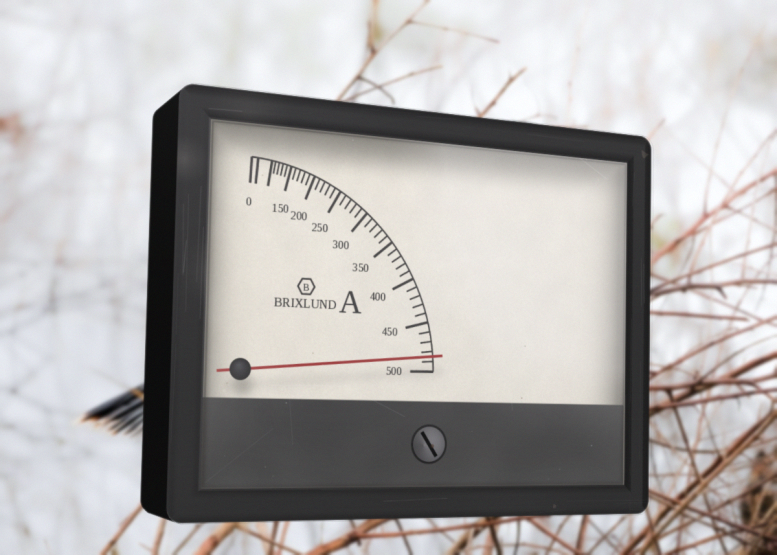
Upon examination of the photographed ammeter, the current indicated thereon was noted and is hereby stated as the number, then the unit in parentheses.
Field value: 485 (A)
